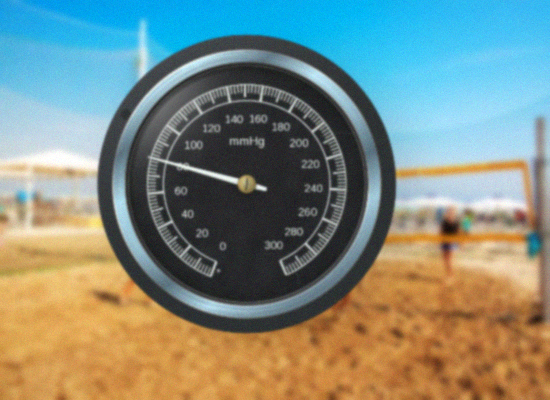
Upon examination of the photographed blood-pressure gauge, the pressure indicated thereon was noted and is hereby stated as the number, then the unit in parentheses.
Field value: 80 (mmHg)
